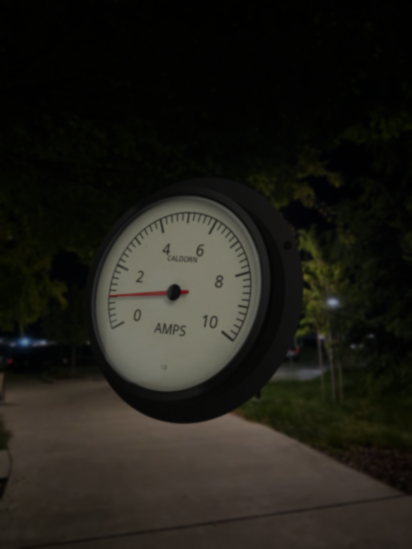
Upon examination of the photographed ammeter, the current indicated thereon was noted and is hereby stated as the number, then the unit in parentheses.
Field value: 1 (A)
